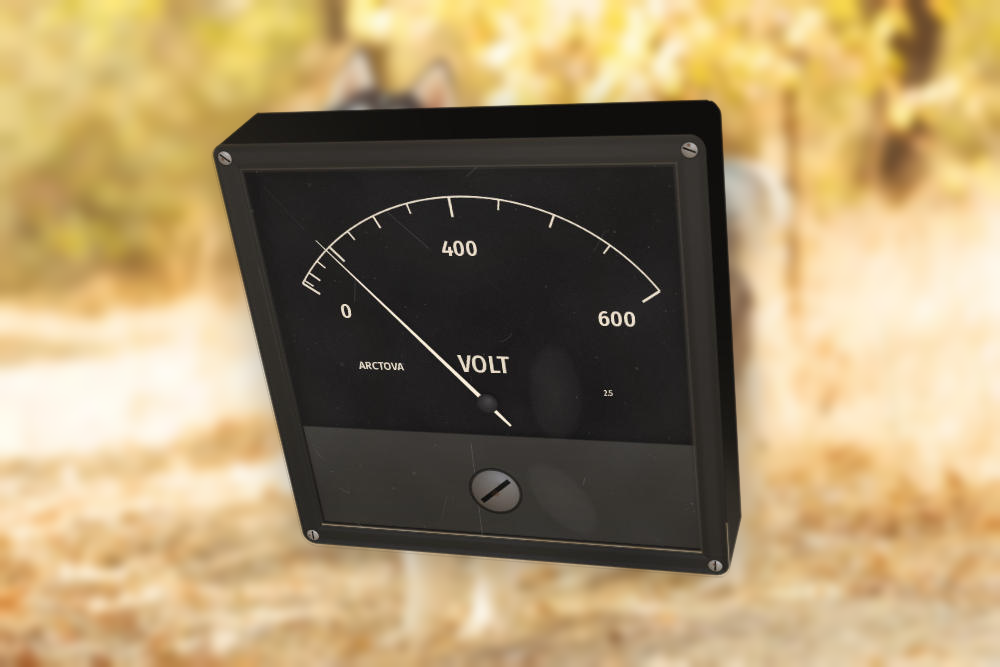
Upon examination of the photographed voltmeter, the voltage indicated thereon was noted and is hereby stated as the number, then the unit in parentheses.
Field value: 200 (V)
